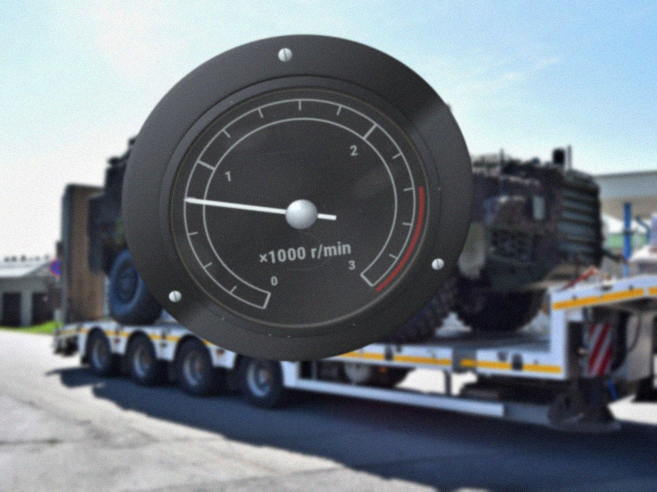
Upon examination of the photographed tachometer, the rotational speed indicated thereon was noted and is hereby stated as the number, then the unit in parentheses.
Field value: 800 (rpm)
